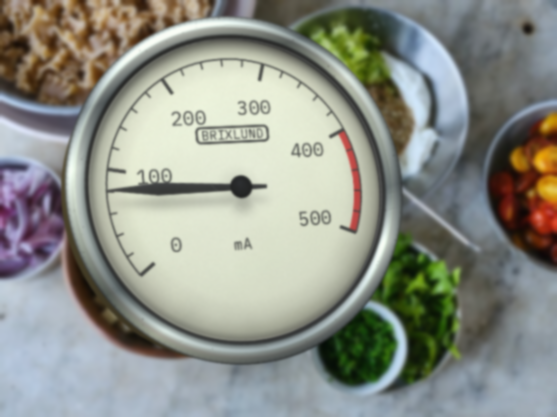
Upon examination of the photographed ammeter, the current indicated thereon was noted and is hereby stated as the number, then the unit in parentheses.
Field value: 80 (mA)
